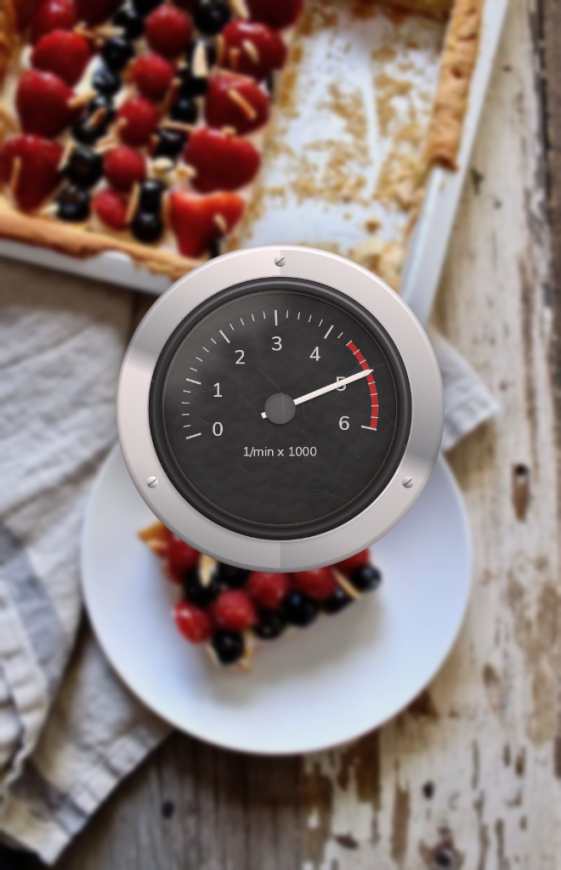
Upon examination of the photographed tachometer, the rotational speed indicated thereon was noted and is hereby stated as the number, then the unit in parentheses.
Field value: 5000 (rpm)
